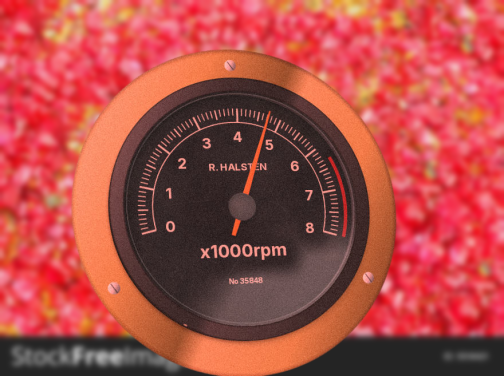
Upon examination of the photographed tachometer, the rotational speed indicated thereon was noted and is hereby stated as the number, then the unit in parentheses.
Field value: 4700 (rpm)
